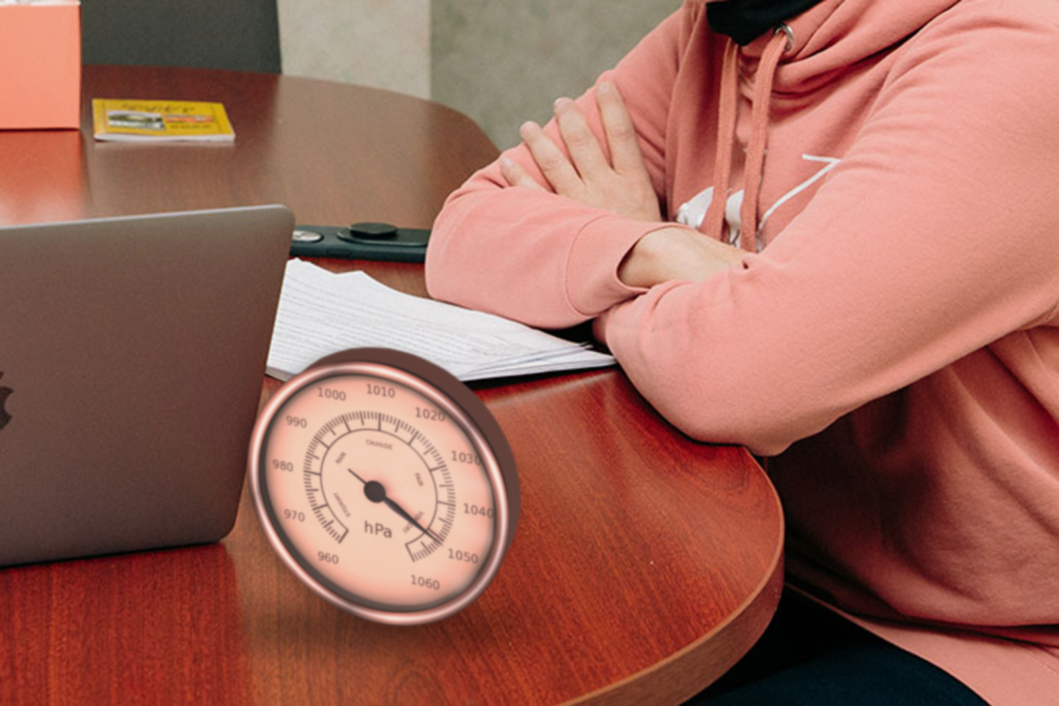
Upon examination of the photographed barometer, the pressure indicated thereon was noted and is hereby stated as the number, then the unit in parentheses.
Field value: 1050 (hPa)
